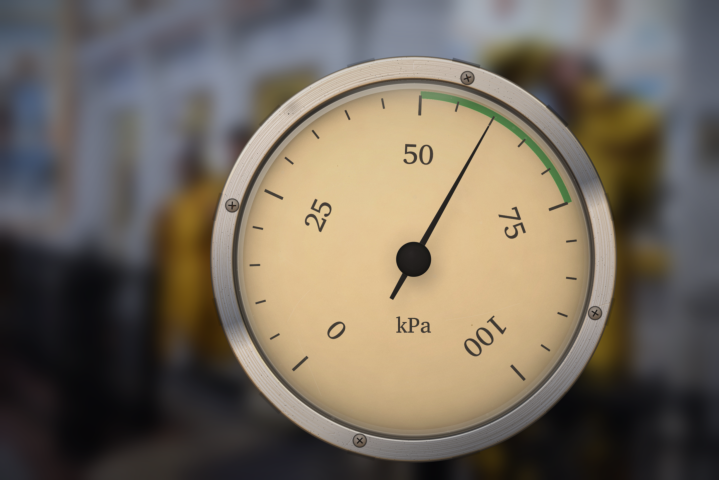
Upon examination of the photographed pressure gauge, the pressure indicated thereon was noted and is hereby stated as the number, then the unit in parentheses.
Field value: 60 (kPa)
